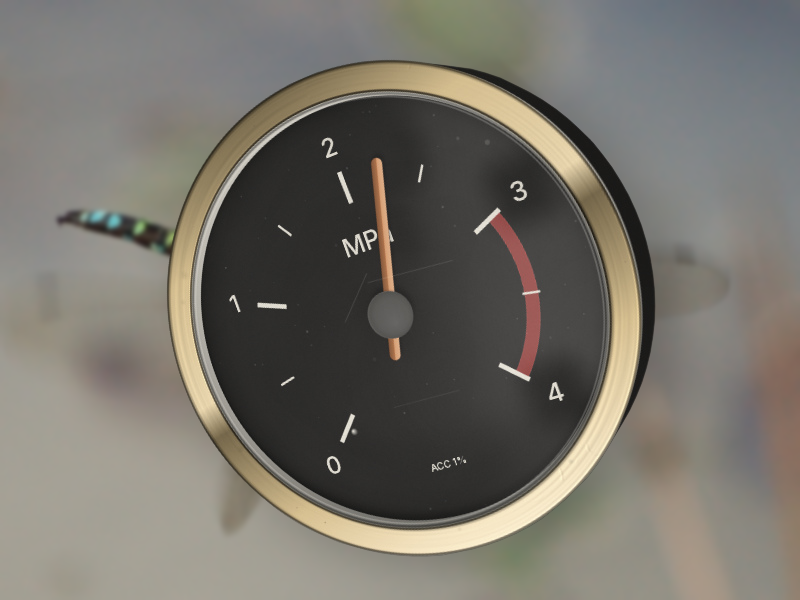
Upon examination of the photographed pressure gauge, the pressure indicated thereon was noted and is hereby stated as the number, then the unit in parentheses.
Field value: 2.25 (MPa)
